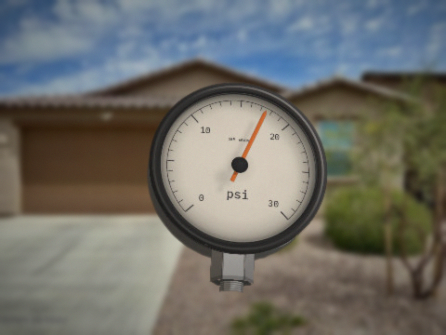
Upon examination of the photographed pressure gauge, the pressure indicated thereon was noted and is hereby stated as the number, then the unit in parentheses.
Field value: 17.5 (psi)
